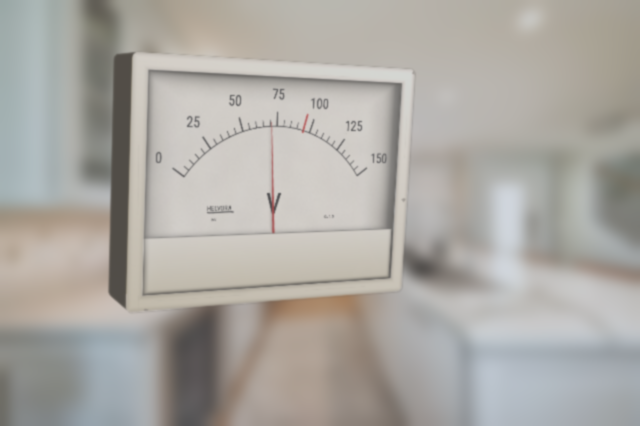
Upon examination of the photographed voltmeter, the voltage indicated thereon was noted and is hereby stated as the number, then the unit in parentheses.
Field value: 70 (V)
